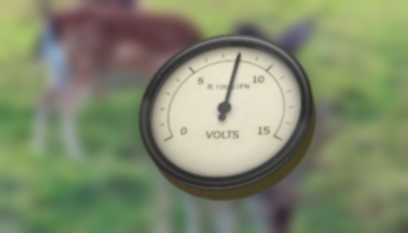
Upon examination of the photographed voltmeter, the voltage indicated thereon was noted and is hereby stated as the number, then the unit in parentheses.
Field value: 8 (V)
